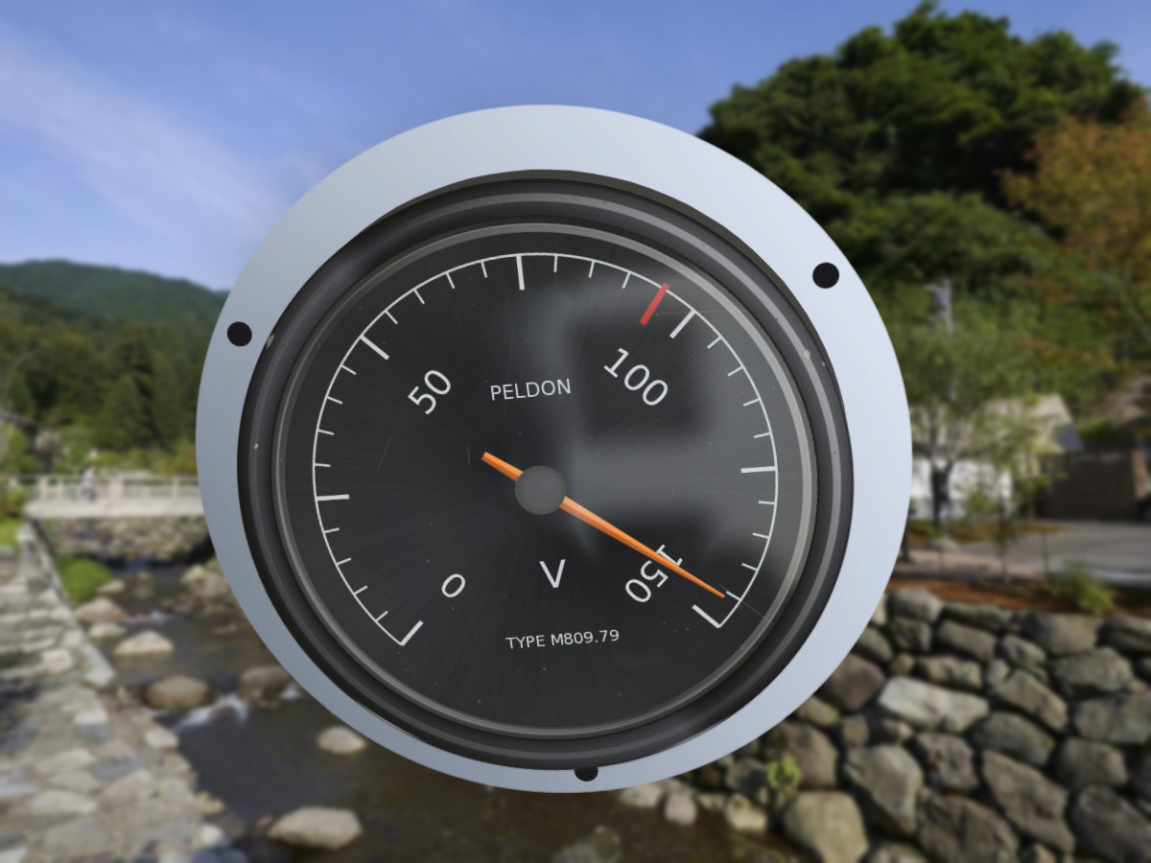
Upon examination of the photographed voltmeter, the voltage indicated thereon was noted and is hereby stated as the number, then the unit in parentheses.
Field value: 145 (V)
